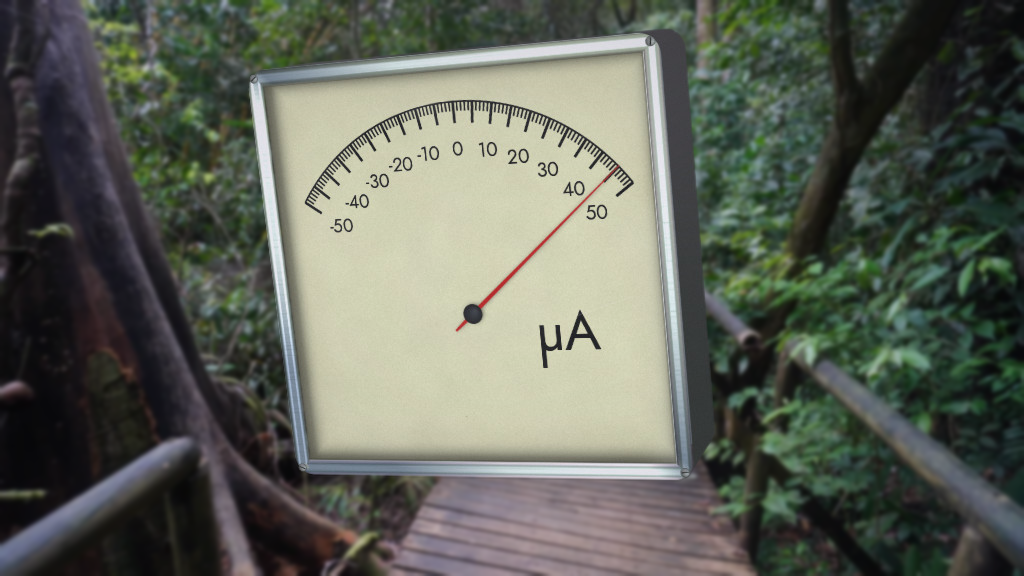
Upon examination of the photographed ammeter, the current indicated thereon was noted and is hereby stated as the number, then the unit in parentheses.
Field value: 45 (µA)
